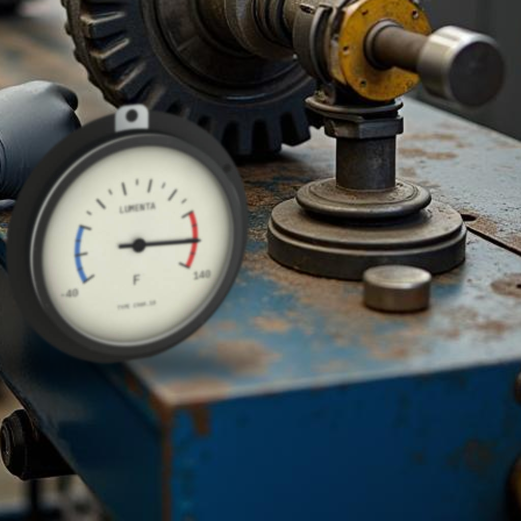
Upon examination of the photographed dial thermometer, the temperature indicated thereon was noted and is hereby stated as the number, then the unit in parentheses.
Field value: 120 (°F)
